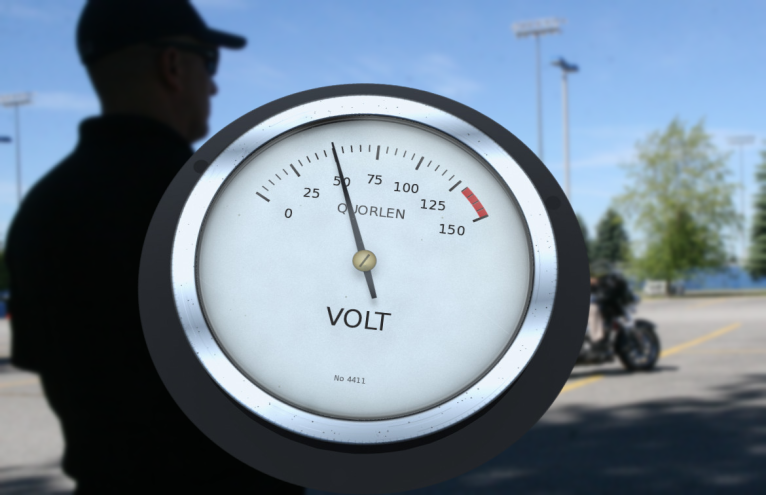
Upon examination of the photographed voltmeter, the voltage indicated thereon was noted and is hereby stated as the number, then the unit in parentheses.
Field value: 50 (V)
